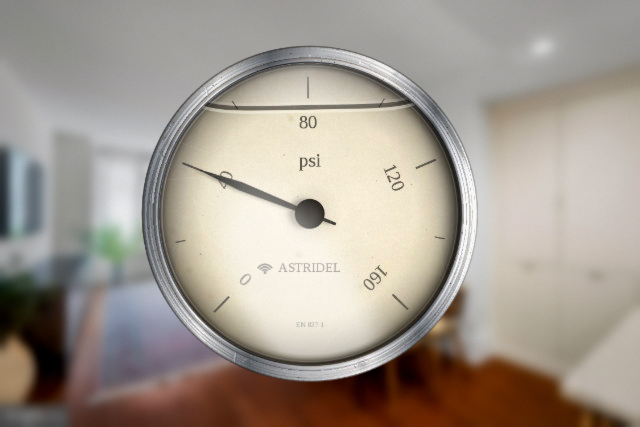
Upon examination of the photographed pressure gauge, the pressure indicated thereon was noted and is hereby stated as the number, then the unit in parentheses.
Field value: 40 (psi)
